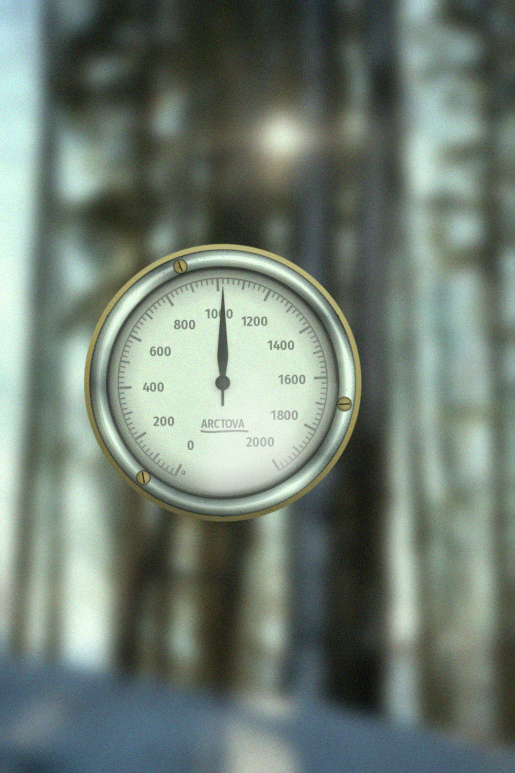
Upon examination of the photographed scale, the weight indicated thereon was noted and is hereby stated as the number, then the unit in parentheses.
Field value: 1020 (g)
